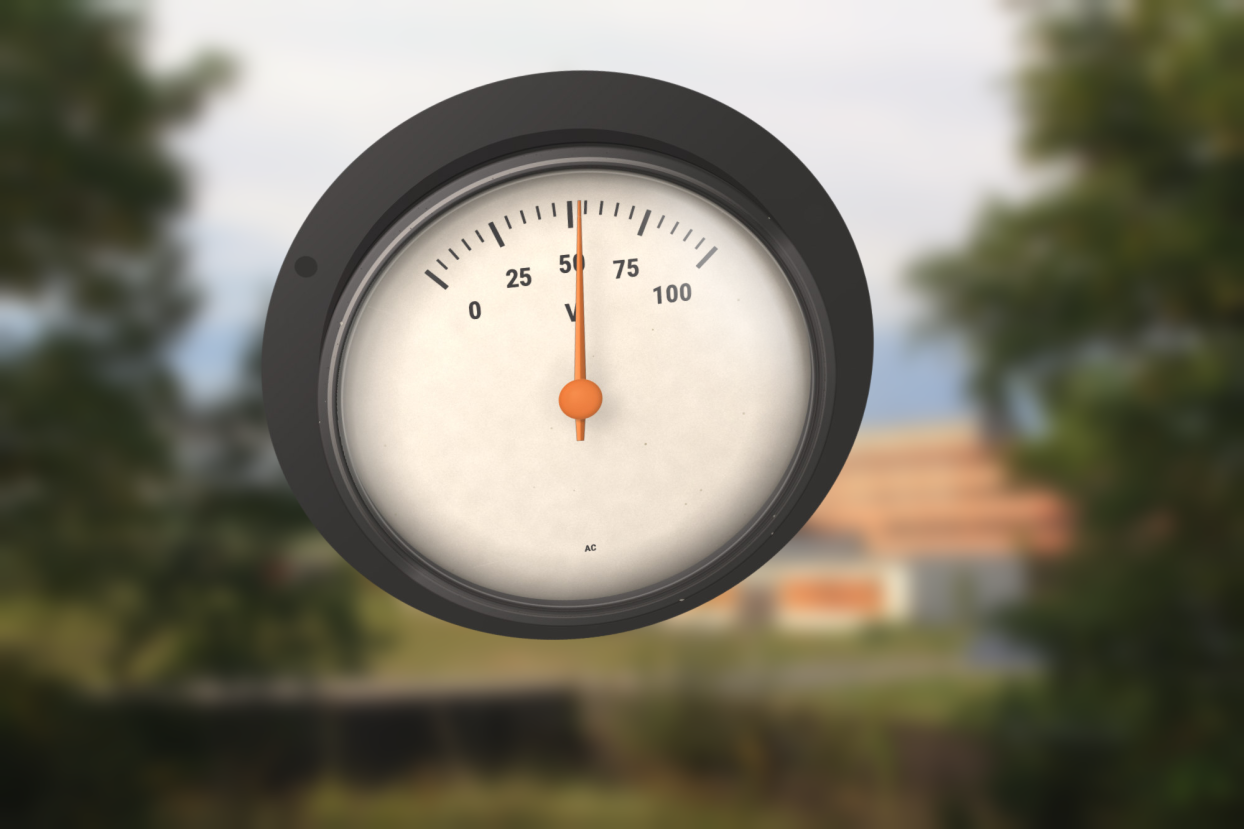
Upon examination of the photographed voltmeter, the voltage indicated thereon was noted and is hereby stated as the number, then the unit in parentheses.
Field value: 52.5 (V)
